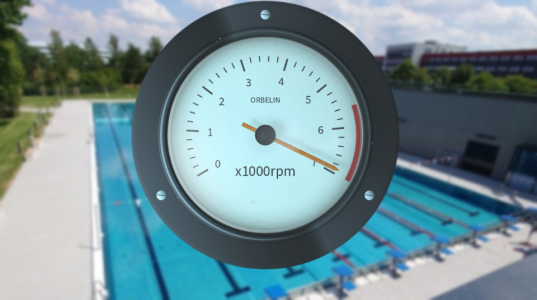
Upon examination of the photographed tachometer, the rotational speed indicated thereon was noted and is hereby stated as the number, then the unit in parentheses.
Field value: 6900 (rpm)
